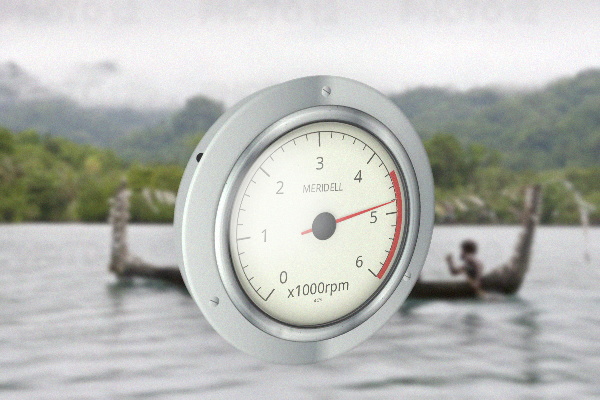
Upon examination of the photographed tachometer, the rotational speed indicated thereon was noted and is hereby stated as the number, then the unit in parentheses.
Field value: 4800 (rpm)
